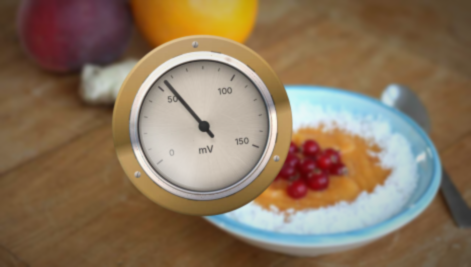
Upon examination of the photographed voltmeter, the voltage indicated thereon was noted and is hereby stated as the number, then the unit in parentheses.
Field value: 55 (mV)
